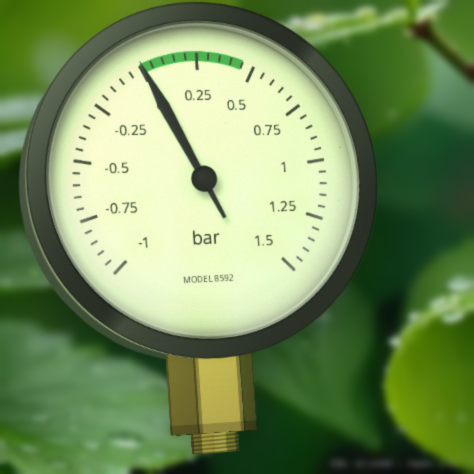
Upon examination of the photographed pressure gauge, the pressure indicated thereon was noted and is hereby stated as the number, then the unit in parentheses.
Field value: 0 (bar)
